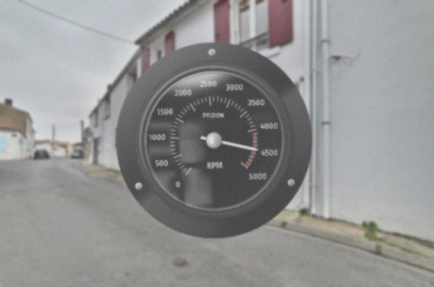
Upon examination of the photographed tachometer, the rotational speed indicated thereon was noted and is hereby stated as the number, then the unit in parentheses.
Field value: 4500 (rpm)
